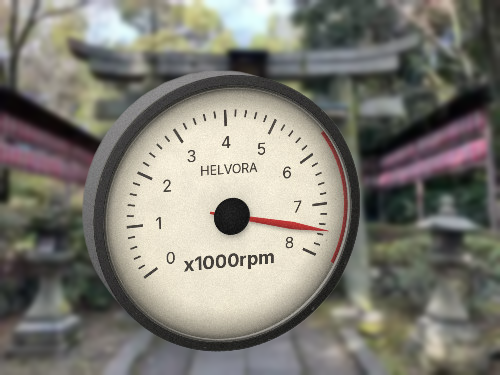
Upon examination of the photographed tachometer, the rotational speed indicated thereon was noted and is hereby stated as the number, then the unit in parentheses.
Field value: 7500 (rpm)
